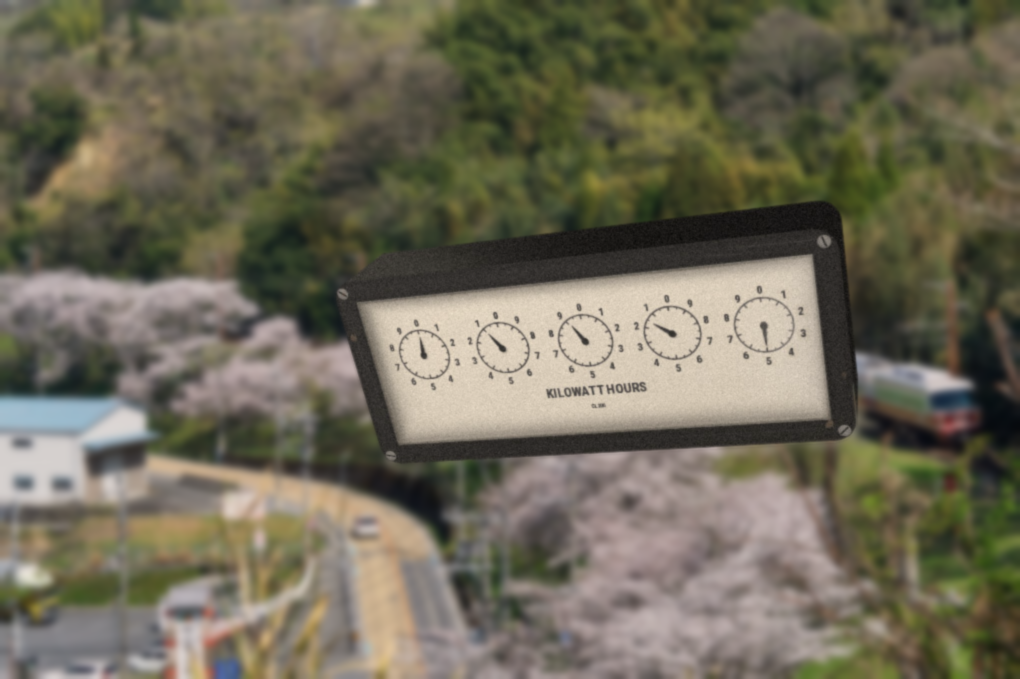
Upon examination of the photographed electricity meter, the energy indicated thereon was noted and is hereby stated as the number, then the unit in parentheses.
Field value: 915 (kWh)
